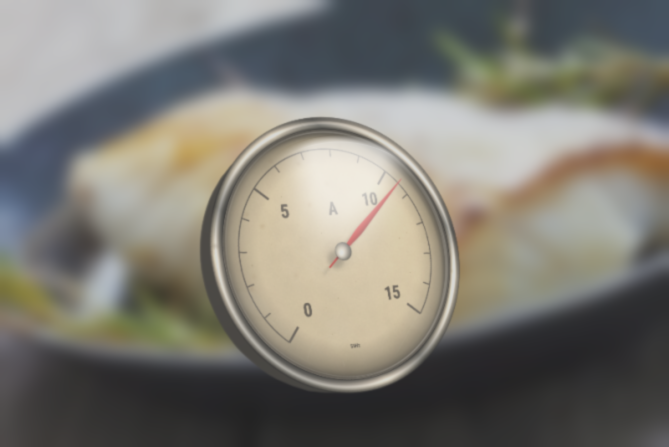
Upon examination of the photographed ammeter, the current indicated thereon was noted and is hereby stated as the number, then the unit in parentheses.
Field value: 10.5 (A)
